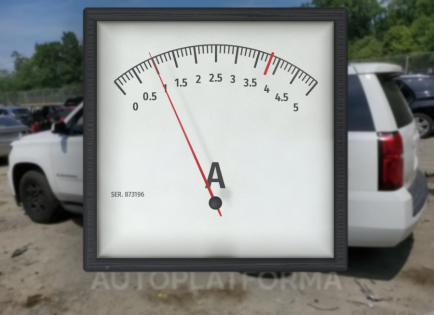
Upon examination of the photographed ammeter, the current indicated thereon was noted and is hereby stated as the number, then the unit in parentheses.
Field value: 1 (A)
